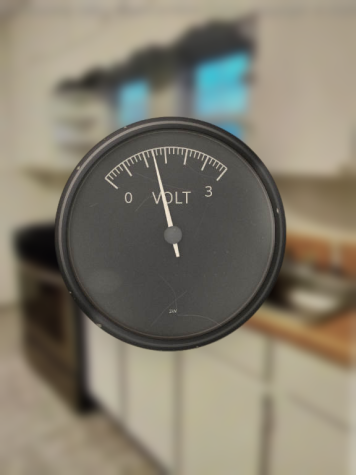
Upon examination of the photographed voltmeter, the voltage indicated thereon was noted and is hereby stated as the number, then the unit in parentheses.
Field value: 1.2 (V)
